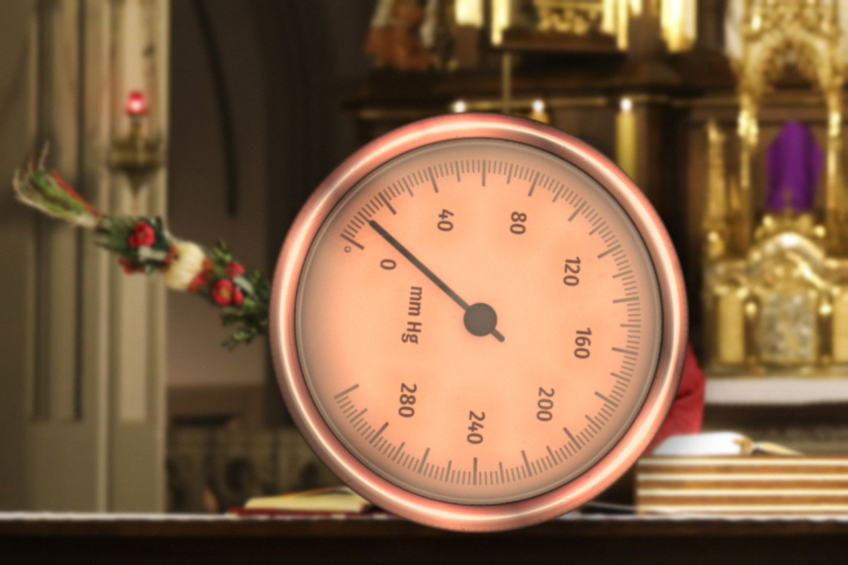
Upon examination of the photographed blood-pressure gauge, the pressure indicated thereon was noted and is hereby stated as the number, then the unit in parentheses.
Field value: 10 (mmHg)
